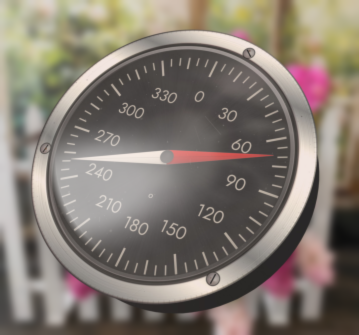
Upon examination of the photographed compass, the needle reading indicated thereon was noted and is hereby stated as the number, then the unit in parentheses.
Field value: 70 (°)
